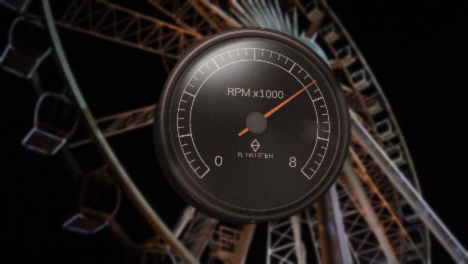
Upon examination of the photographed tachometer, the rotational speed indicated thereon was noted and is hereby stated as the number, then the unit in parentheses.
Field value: 5600 (rpm)
